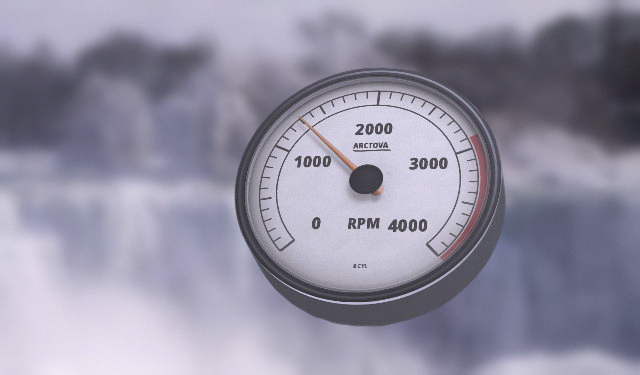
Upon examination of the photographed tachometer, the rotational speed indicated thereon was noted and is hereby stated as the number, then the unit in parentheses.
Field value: 1300 (rpm)
